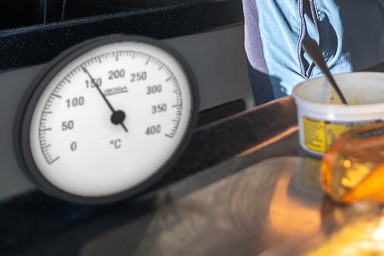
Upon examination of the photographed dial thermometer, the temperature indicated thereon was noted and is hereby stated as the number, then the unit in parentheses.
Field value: 150 (°C)
